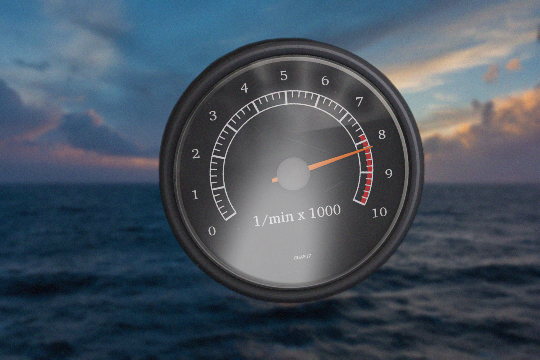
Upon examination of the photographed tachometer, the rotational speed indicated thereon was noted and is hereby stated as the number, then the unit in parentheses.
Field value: 8200 (rpm)
